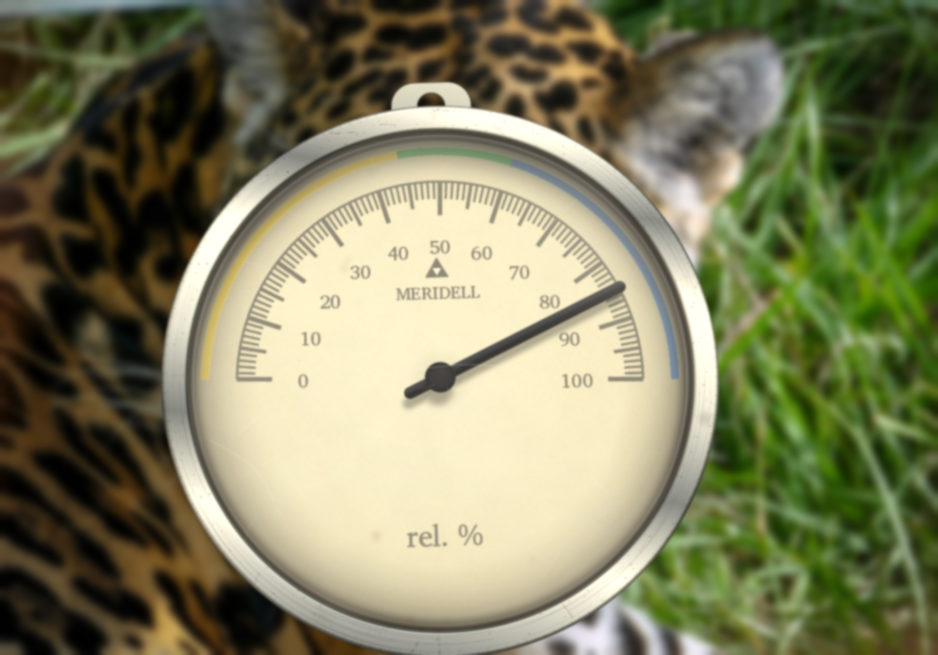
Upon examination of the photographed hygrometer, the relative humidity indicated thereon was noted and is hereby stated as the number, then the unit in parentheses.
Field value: 85 (%)
